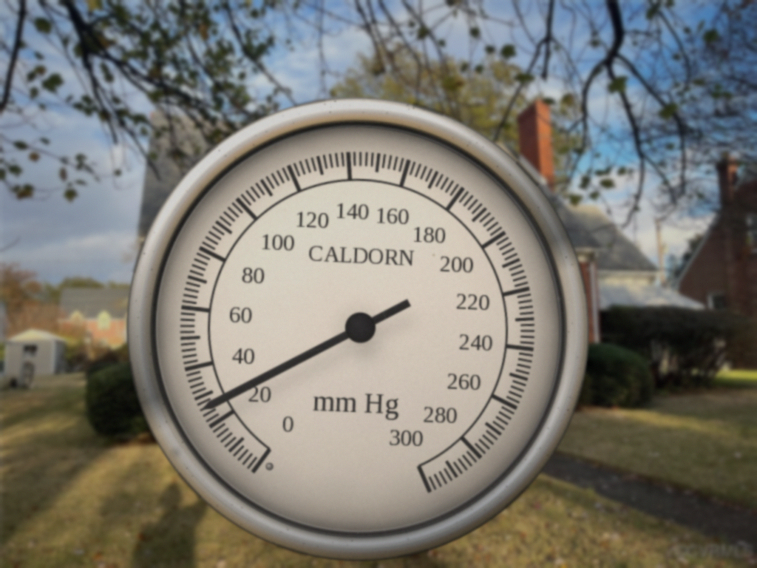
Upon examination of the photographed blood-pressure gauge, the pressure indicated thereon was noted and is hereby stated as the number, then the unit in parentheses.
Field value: 26 (mmHg)
